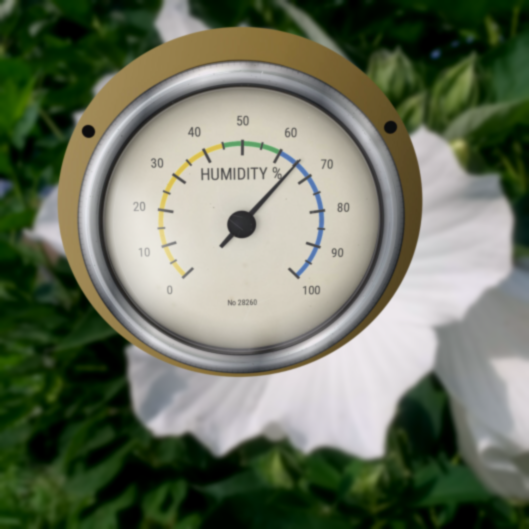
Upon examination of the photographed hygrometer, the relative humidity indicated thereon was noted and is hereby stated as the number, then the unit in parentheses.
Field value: 65 (%)
